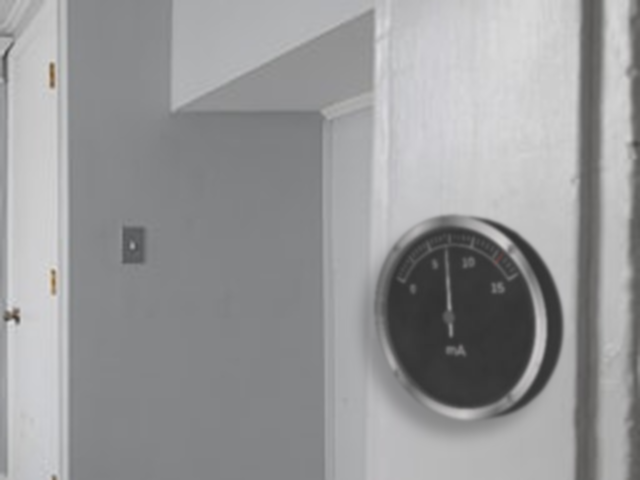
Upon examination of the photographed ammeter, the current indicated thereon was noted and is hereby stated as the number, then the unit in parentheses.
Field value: 7.5 (mA)
